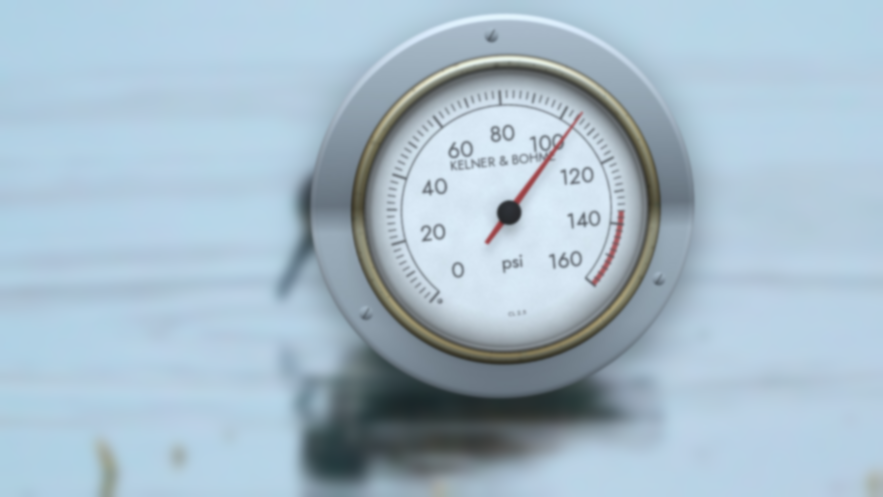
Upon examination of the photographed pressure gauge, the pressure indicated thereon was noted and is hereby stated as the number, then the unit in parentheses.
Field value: 104 (psi)
